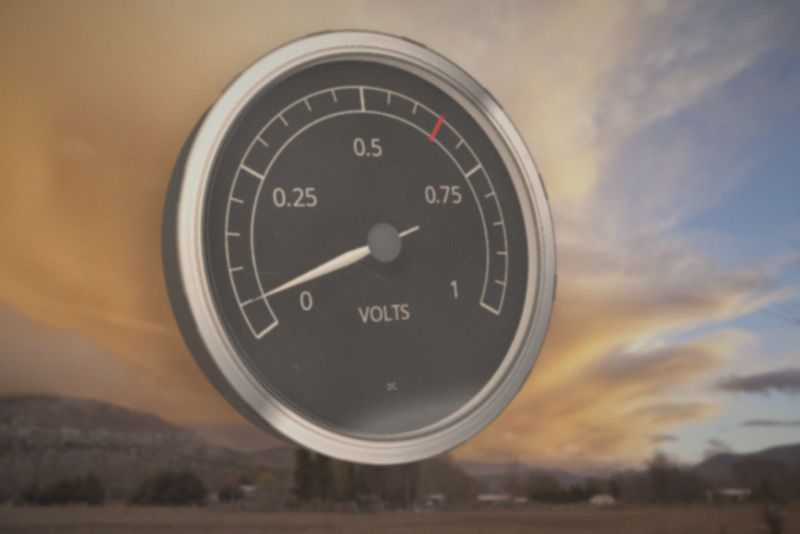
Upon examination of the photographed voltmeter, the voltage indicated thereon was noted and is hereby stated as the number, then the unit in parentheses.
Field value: 0.05 (V)
